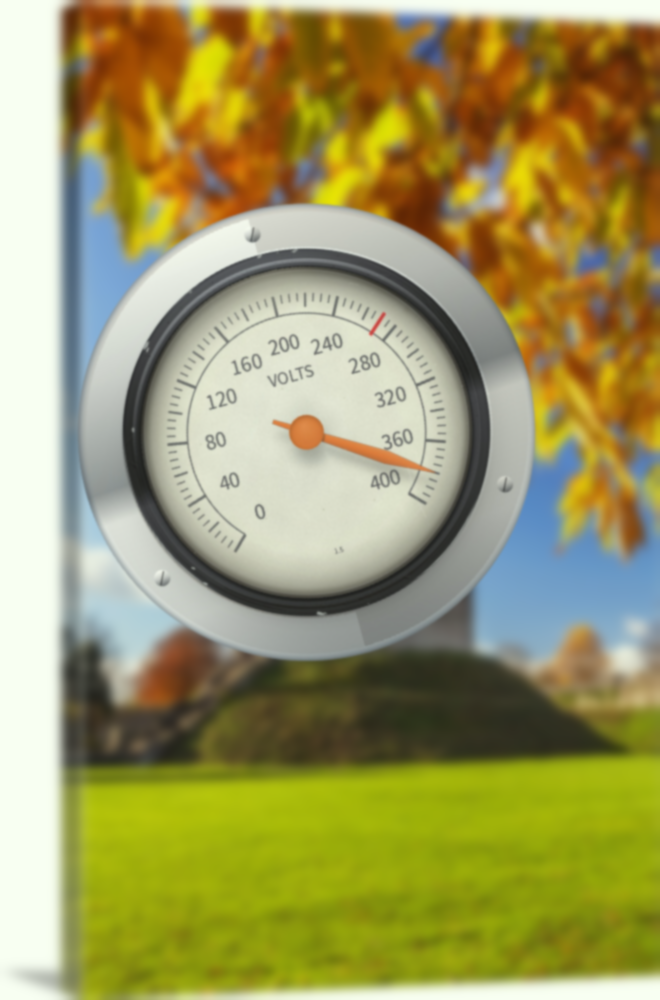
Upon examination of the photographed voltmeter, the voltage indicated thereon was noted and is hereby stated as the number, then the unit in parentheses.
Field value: 380 (V)
